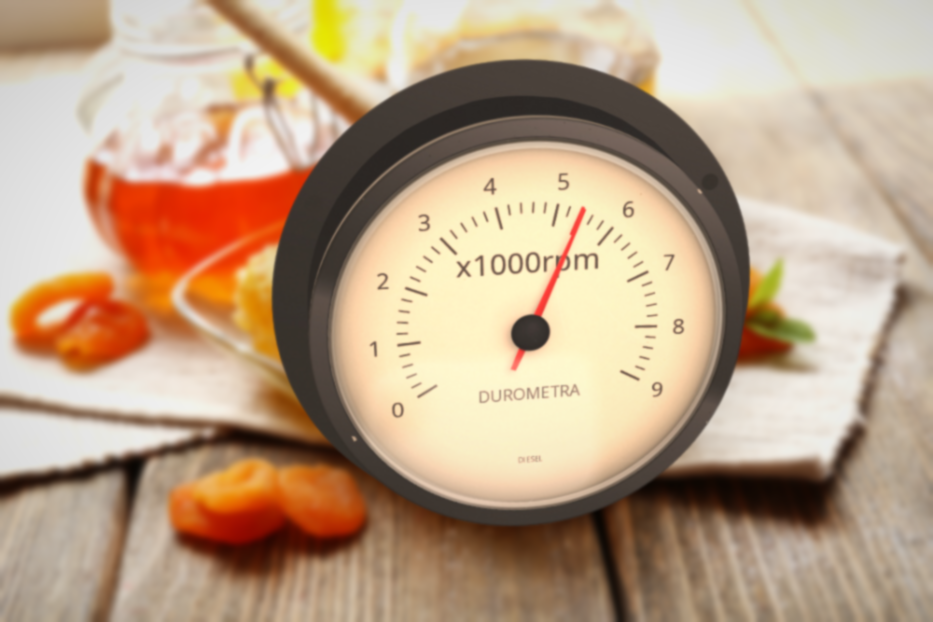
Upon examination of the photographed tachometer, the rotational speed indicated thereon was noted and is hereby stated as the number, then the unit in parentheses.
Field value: 5400 (rpm)
